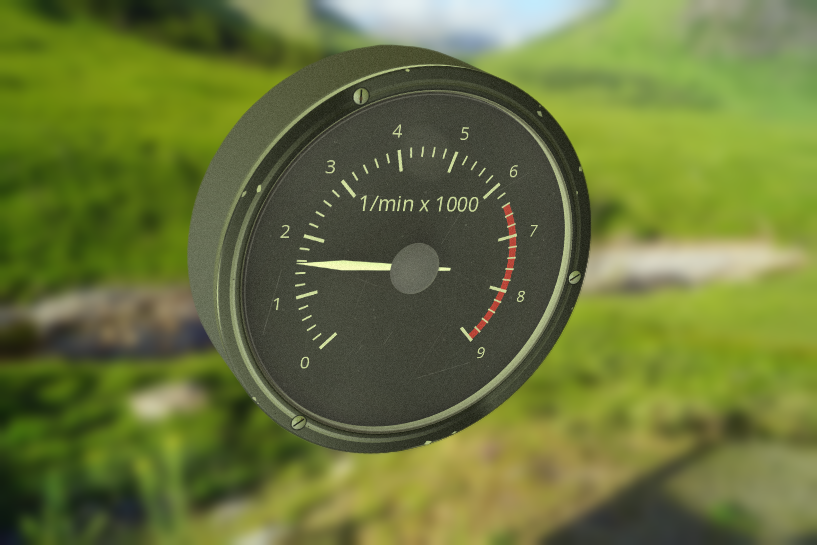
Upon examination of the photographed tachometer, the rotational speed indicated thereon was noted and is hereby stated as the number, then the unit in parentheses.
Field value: 1600 (rpm)
